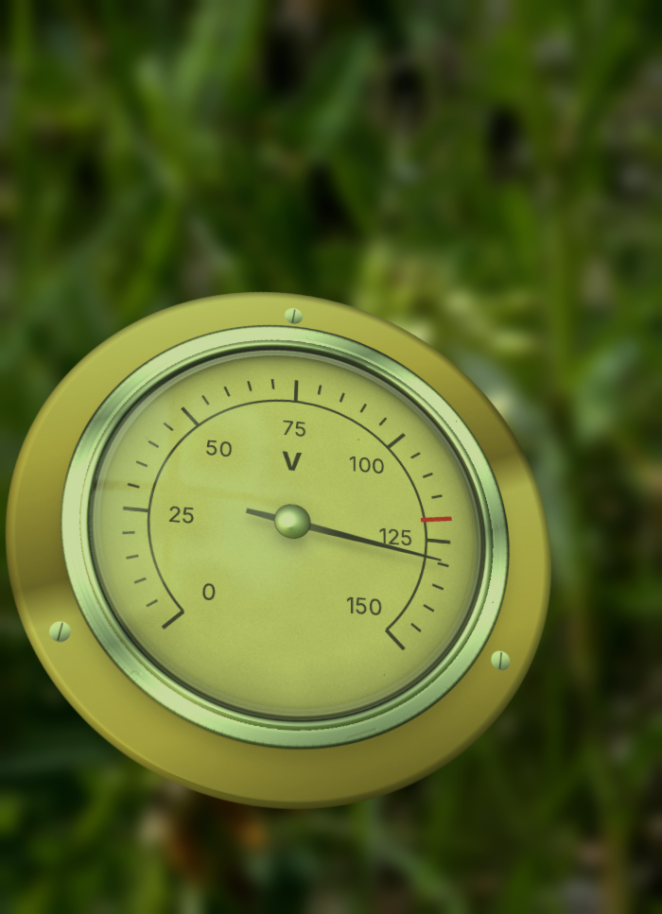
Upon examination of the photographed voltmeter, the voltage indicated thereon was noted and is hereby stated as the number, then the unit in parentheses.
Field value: 130 (V)
